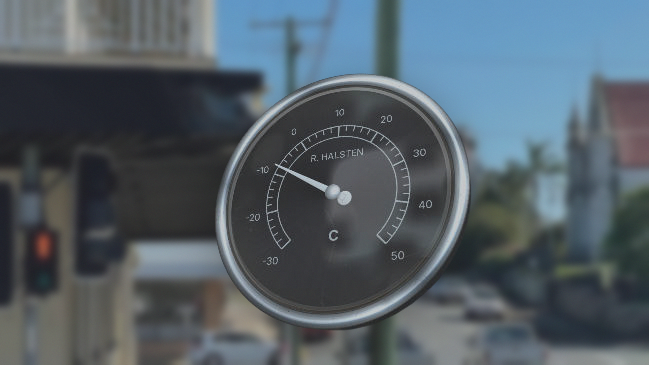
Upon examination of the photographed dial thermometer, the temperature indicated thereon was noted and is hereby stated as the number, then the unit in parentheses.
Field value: -8 (°C)
